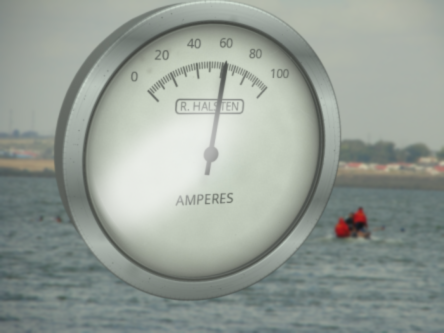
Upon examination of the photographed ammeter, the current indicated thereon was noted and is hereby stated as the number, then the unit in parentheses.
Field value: 60 (A)
